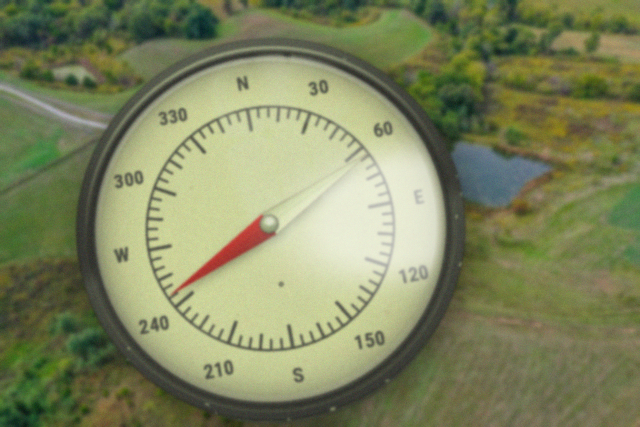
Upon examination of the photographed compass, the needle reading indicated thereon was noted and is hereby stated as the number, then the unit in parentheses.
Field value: 245 (°)
